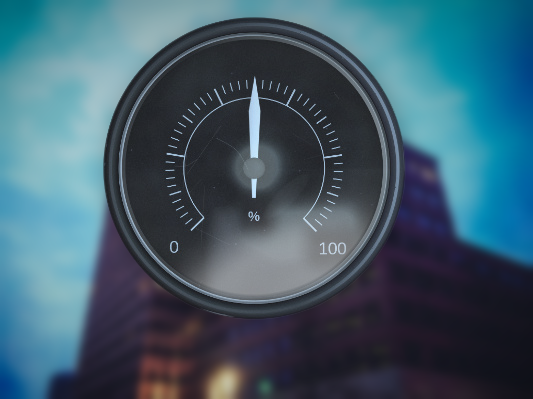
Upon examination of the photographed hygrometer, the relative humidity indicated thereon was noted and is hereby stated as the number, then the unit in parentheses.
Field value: 50 (%)
